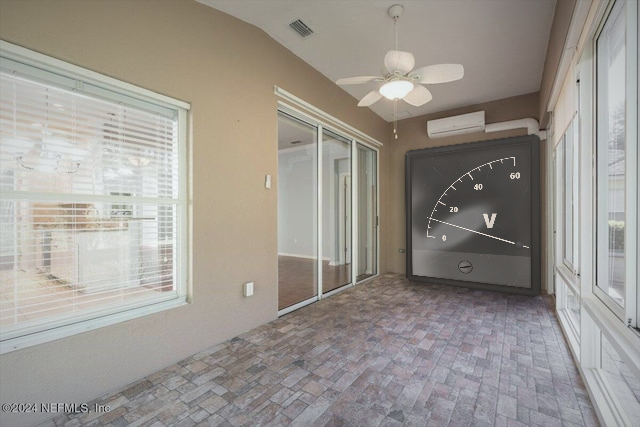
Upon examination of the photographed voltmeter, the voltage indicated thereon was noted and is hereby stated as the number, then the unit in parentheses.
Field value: 10 (V)
